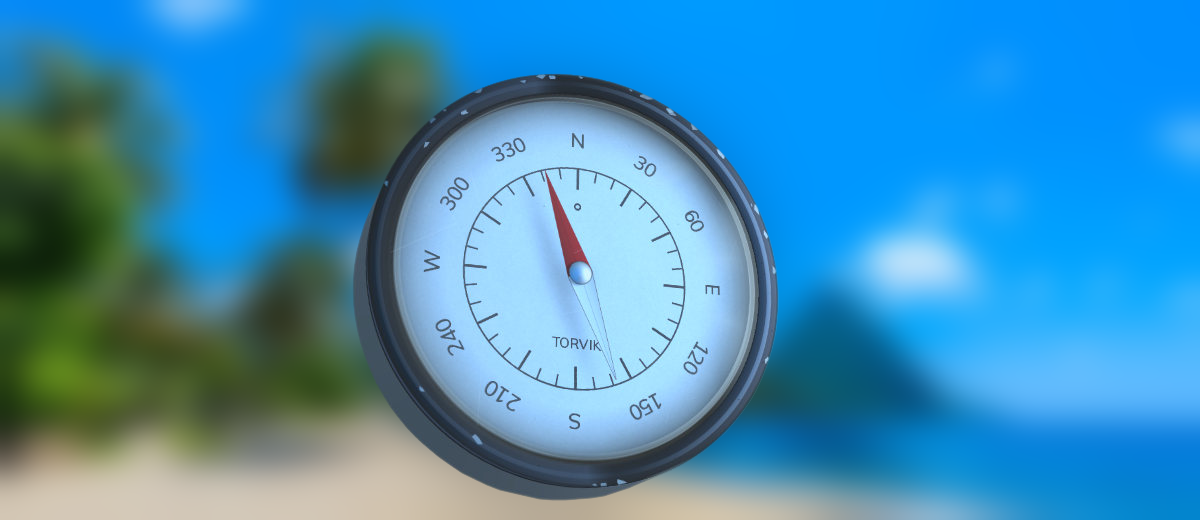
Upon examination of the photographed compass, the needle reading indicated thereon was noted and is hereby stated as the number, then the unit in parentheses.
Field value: 340 (°)
